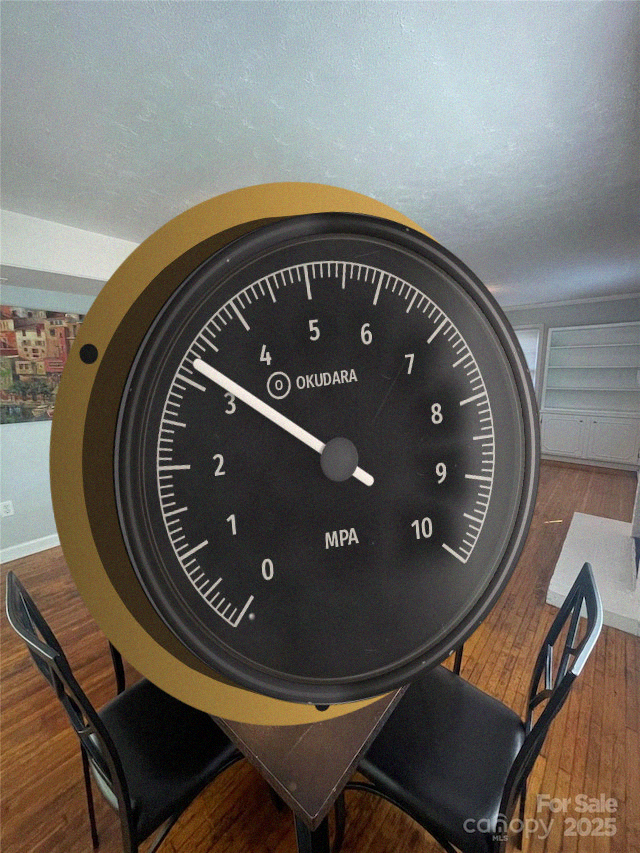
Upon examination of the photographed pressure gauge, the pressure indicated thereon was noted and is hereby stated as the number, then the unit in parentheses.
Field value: 3.2 (MPa)
